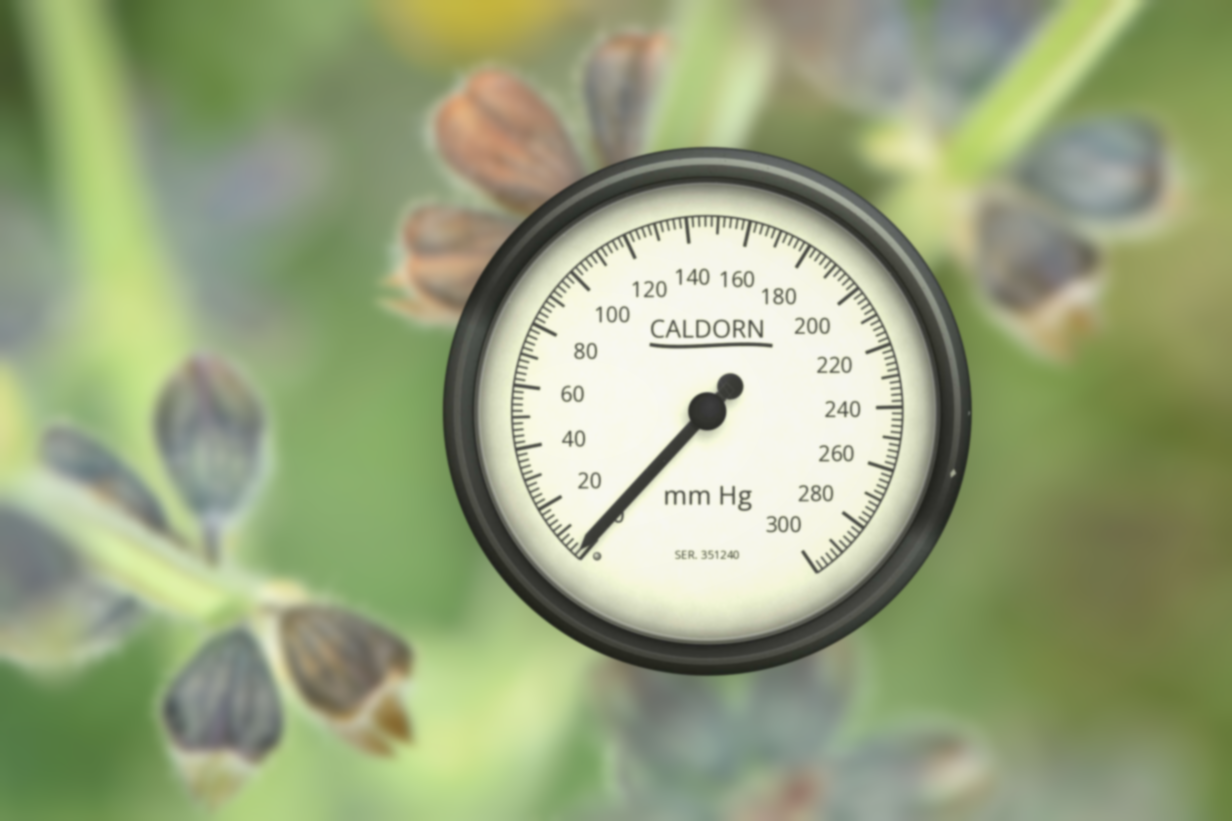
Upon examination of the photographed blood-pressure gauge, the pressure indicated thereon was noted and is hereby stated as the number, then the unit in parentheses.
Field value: 2 (mmHg)
